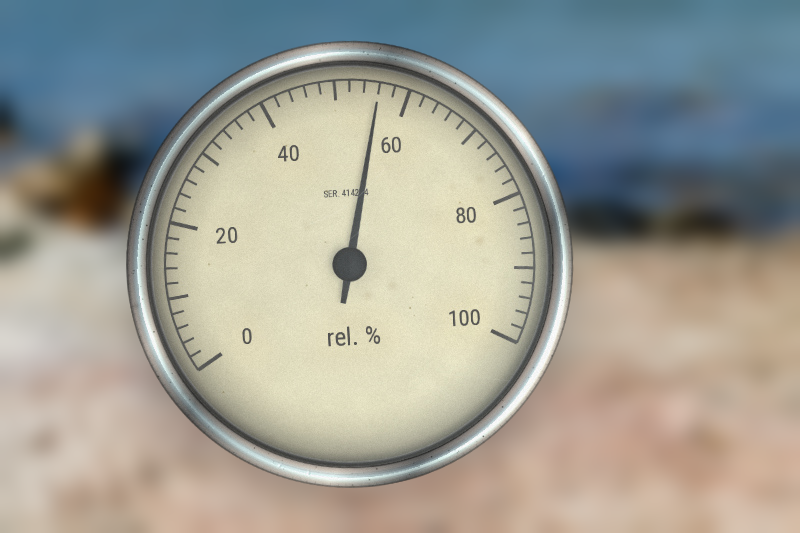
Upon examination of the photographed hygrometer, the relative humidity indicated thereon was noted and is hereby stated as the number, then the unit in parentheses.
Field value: 56 (%)
